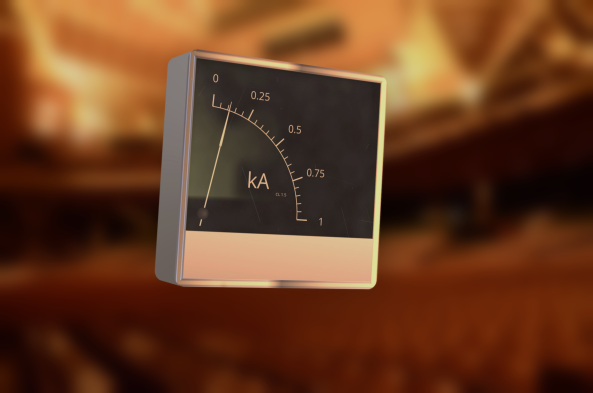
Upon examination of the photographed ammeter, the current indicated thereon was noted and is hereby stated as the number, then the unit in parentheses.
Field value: 0.1 (kA)
